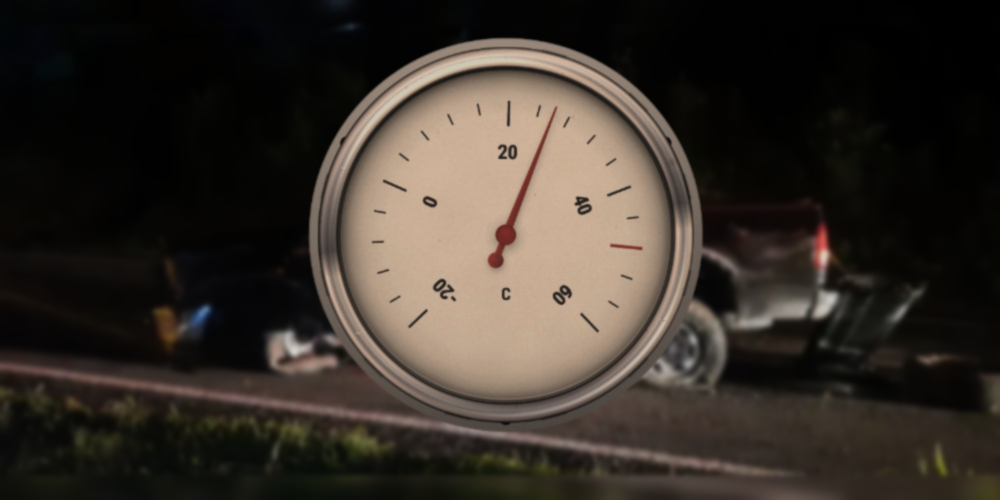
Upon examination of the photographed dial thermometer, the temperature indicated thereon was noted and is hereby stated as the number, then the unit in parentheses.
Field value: 26 (°C)
